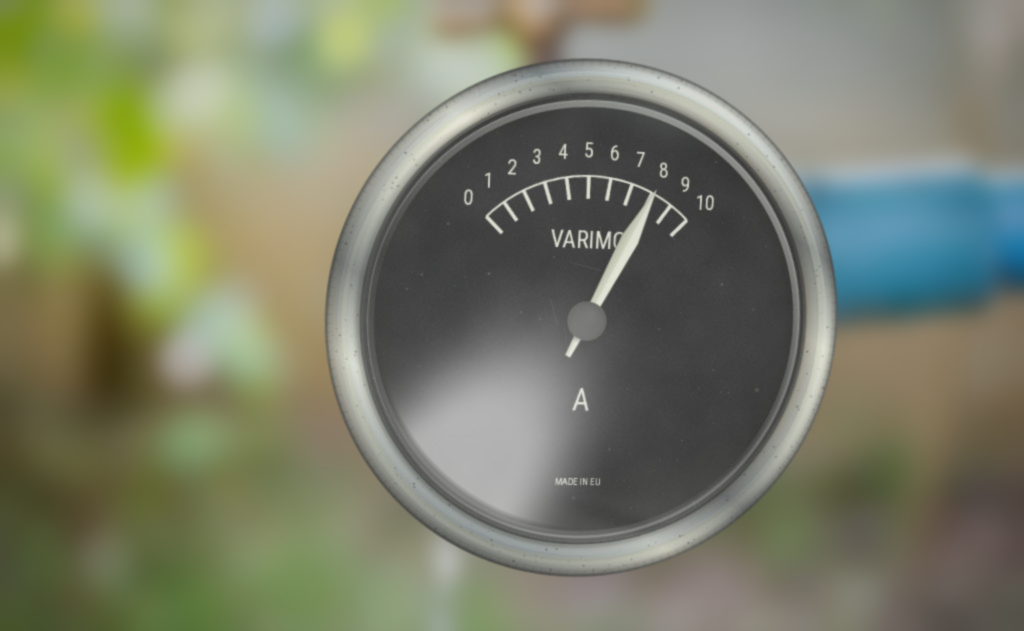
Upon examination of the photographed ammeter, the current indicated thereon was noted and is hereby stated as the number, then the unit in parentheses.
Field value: 8 (A)
